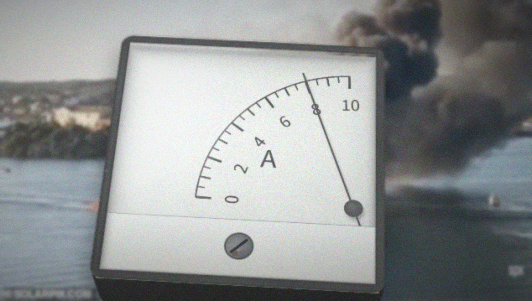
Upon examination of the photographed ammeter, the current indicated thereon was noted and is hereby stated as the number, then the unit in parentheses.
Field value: 8 (A)
